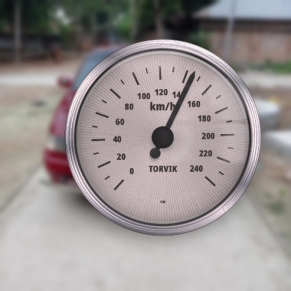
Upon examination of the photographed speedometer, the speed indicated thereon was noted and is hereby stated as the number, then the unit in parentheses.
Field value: 145 (km/h)
